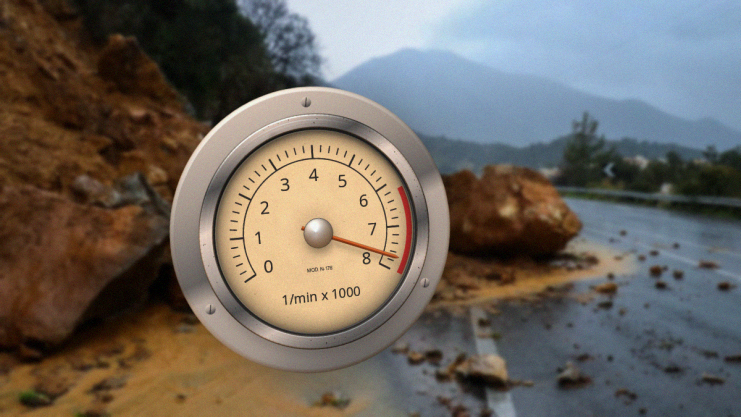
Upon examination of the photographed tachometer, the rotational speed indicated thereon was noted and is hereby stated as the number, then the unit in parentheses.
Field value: 7700 (rpm)
